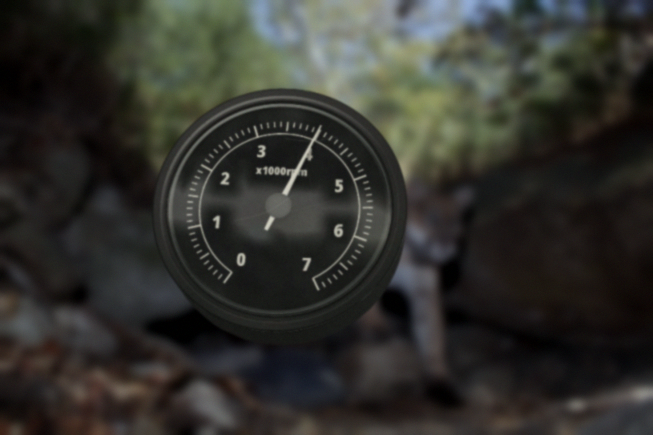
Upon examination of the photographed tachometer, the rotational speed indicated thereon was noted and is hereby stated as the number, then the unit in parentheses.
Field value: 4000 (rpm)
